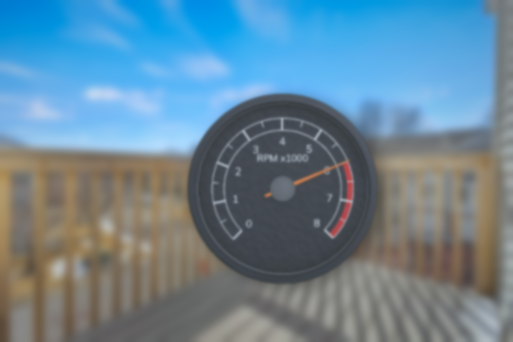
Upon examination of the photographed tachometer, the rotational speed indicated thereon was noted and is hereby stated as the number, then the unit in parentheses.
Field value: 6000 (rpm)
